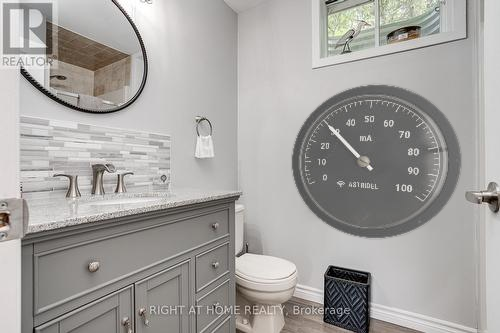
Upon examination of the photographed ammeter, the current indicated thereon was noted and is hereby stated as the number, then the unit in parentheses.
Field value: 30 (mA)
